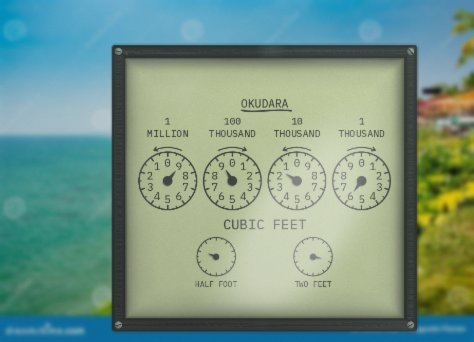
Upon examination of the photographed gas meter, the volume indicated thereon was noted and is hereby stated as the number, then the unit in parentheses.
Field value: 891600 (ft³)
